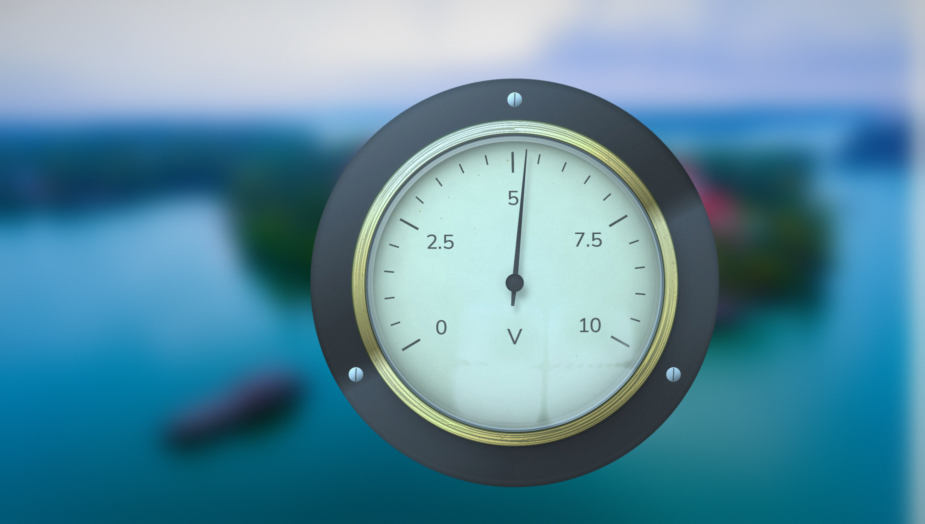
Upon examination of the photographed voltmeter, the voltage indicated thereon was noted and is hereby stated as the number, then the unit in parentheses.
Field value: 5.25 (V)
